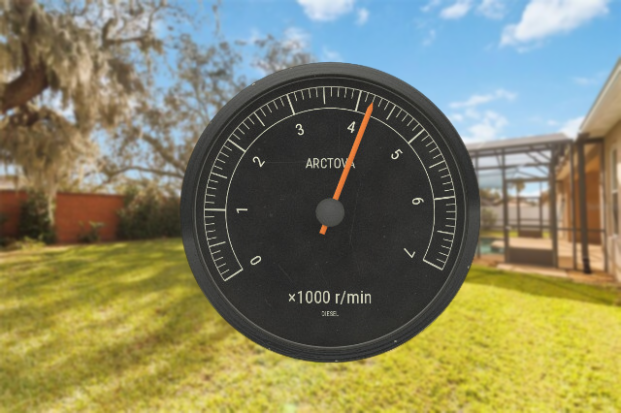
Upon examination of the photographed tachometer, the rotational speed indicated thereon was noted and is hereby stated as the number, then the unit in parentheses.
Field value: 4200 (rpm)
